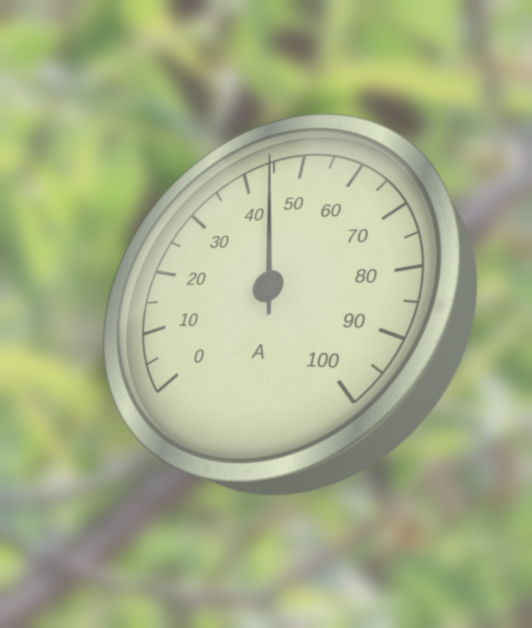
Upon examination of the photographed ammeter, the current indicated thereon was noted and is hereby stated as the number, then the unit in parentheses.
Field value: 45 (A)
